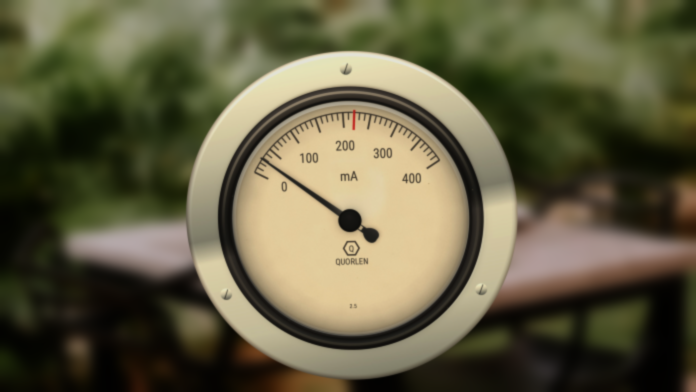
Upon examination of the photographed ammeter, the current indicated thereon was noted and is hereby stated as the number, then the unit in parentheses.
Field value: 30 (mA)
